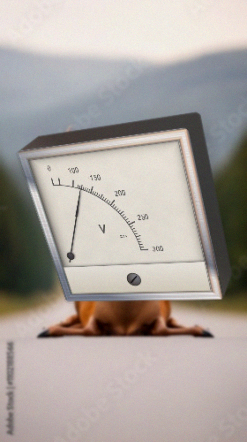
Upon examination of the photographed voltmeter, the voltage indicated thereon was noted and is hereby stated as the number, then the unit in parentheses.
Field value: 125 (V)
